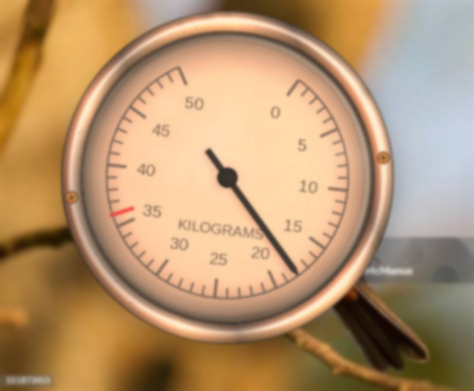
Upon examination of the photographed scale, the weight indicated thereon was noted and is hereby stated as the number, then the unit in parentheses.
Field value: 18 (kg)
